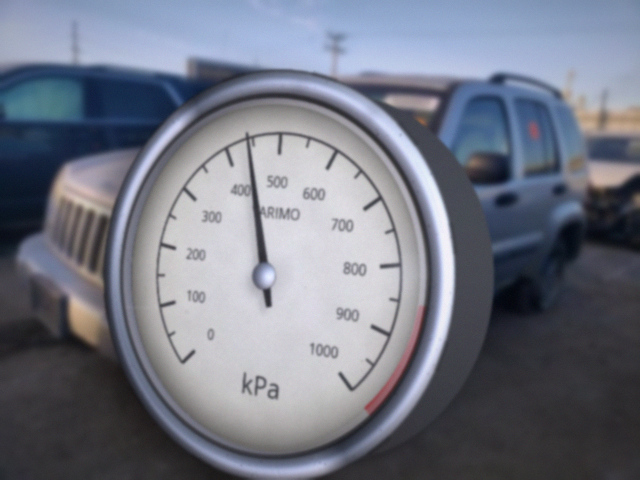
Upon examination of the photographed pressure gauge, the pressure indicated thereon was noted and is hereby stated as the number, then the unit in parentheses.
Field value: 450 (kPa)
